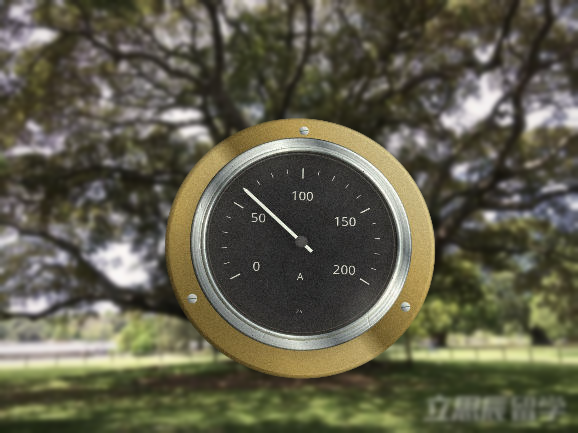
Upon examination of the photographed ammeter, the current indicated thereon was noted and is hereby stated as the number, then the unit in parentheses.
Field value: 60 (A)
